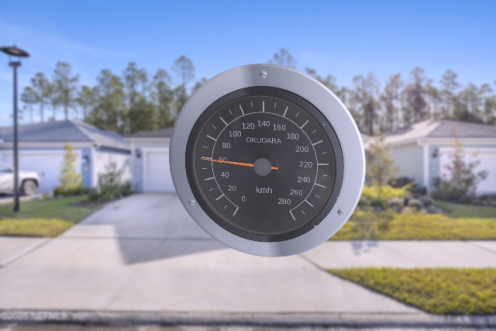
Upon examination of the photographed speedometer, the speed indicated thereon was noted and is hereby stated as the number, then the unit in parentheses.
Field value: 60 (km/h)
